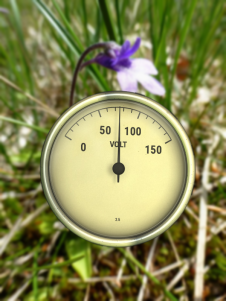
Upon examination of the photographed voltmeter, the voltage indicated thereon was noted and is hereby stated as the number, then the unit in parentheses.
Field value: 75 (V)
